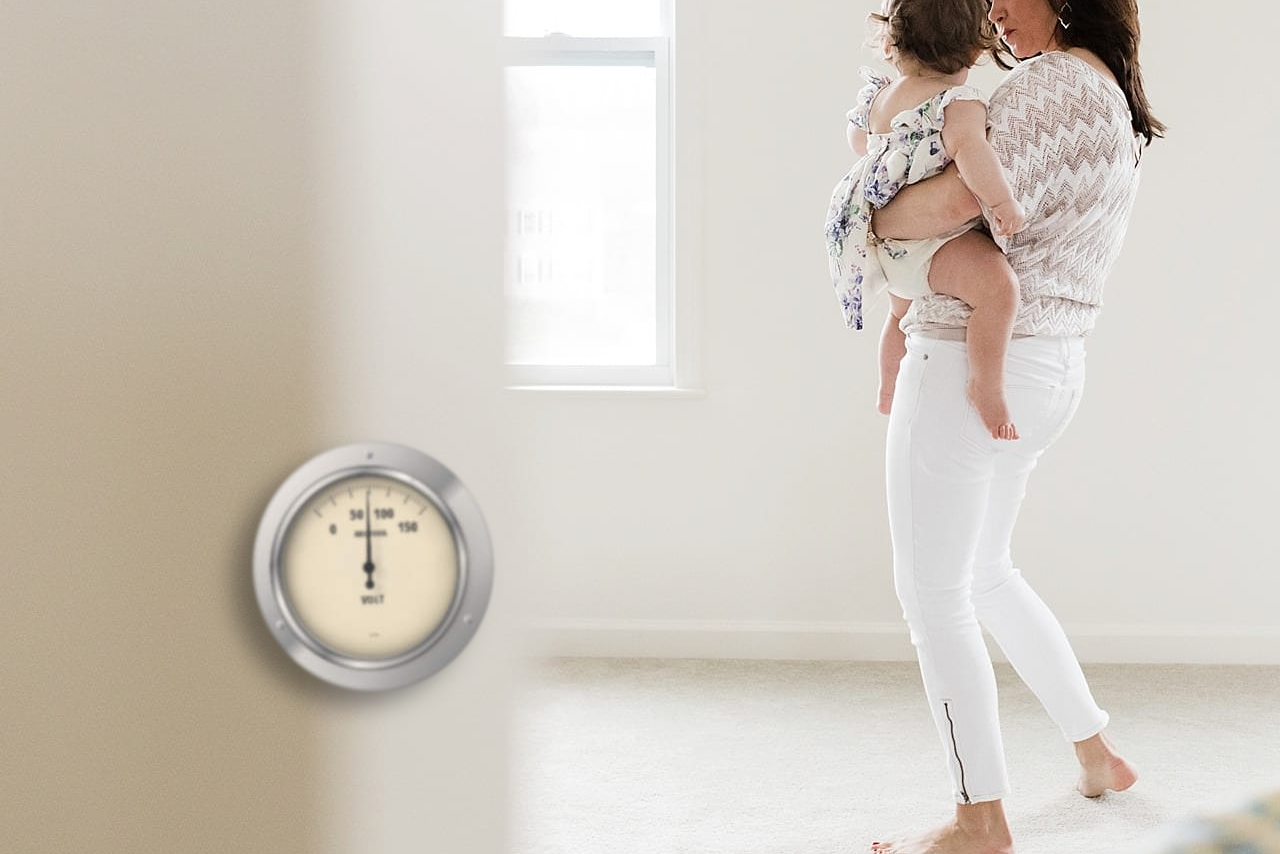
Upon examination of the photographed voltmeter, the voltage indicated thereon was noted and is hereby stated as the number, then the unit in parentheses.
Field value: 75 (V)
